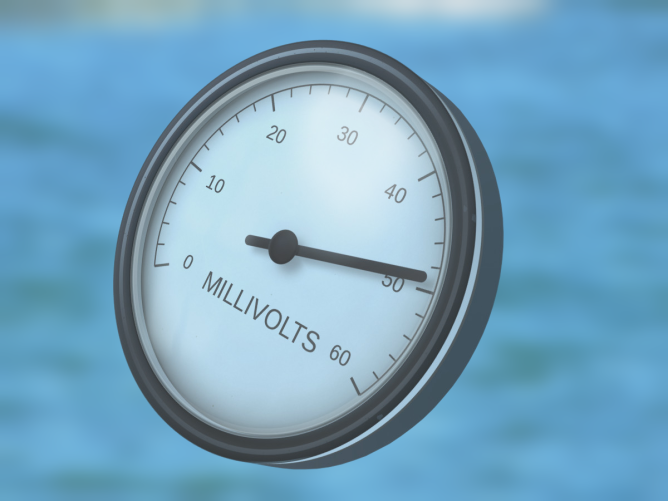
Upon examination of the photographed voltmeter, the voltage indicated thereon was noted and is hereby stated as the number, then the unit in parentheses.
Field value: 49 (mV)
